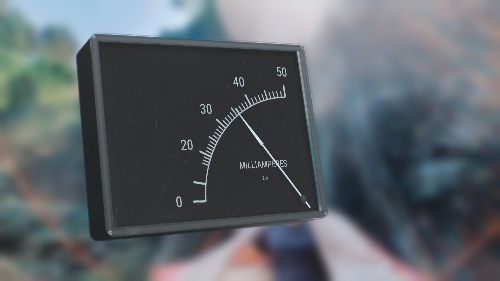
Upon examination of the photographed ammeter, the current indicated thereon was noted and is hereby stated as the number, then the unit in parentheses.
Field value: 35 (mA)
